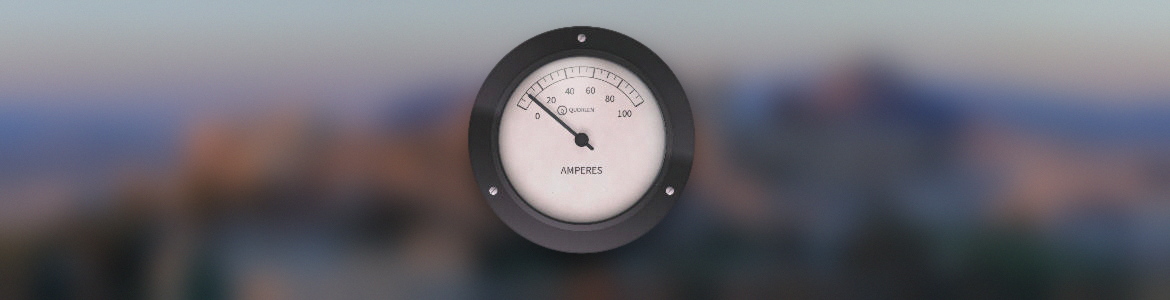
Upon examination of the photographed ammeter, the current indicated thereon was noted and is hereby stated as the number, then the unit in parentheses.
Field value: 10 (A)
